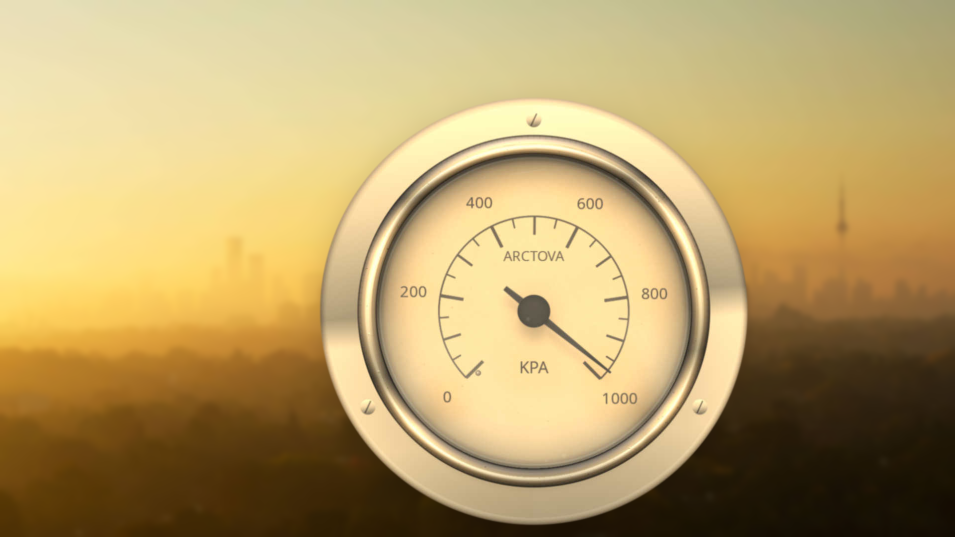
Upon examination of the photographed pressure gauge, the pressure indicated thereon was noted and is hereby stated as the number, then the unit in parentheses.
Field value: 975 (kPa)
